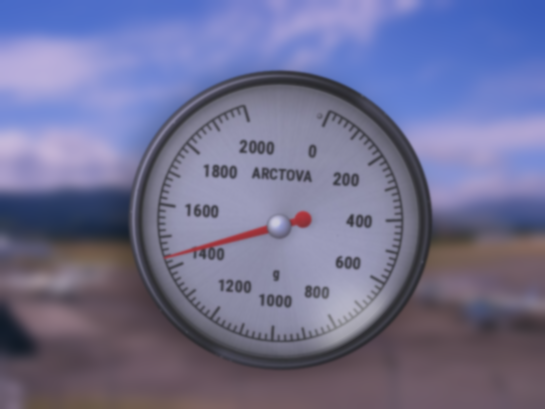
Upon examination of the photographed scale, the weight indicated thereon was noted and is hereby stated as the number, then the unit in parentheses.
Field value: 1440 (g)
